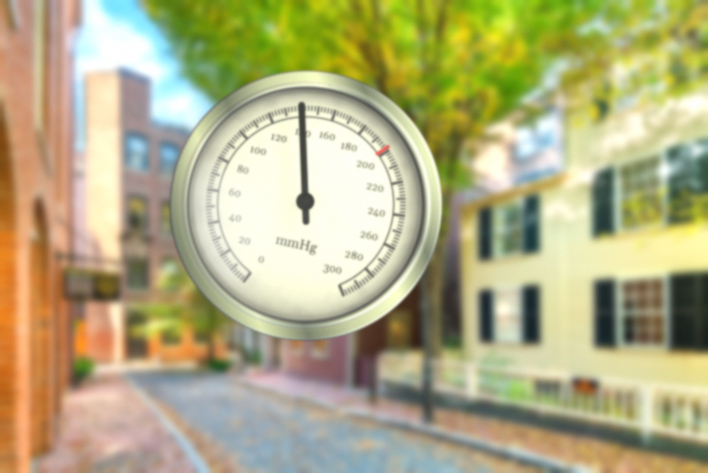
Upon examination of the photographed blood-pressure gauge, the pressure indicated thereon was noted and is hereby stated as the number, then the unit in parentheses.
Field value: 140 (mmHg)
